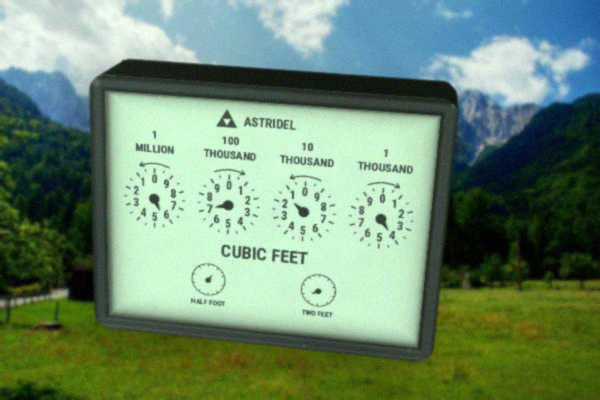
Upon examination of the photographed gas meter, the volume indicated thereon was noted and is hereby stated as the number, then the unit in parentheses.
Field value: 571400 (ft³)
